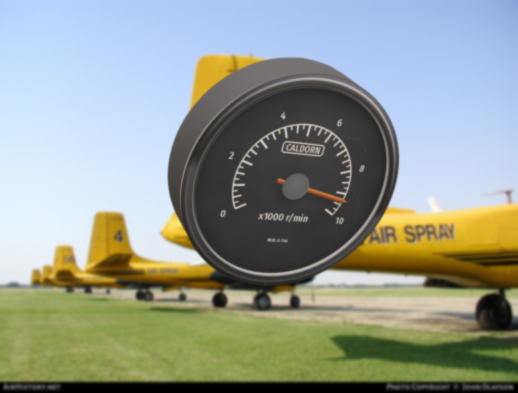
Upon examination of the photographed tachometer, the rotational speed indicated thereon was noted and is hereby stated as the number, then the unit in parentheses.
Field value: 9250 (rpm)
